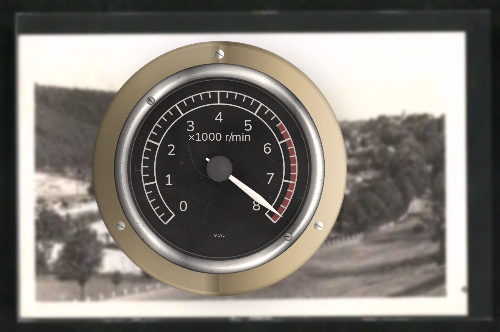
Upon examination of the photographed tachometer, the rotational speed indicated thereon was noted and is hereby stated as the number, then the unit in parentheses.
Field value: 7800 (rpm)
